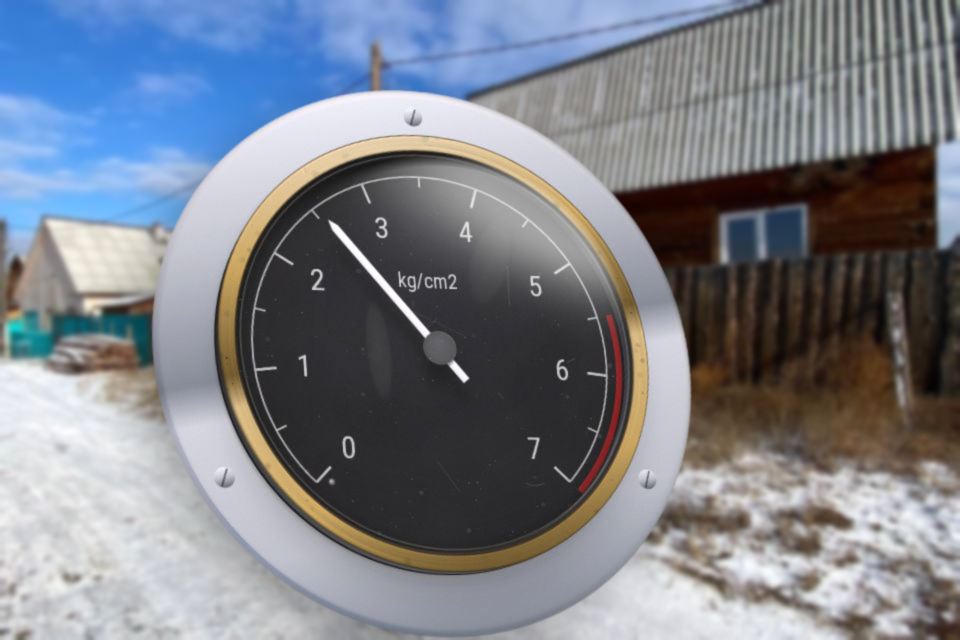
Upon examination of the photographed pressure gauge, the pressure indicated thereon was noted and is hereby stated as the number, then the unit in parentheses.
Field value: 2.5 (kg/cm²)
